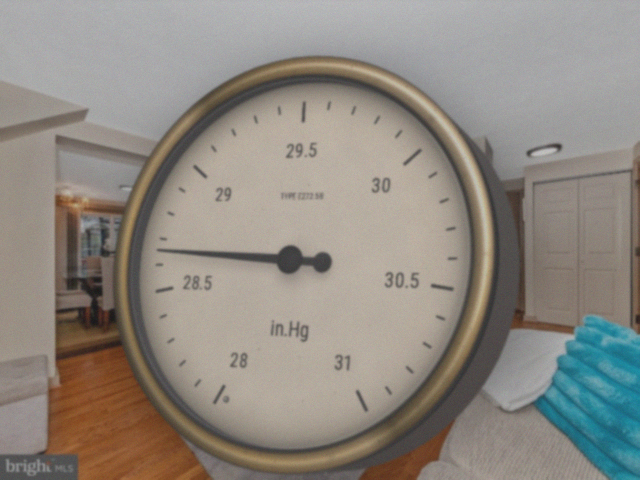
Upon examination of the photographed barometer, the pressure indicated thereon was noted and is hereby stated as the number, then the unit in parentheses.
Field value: 28.65 (inHg)
